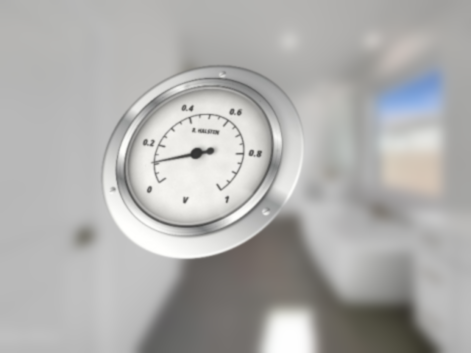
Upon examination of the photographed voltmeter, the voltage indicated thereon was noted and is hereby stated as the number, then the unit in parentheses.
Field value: 0.1 (V)
